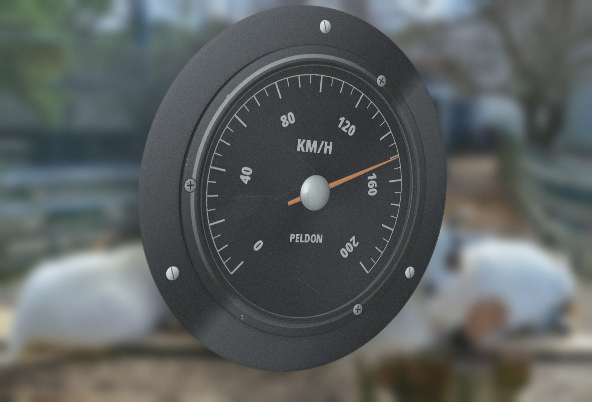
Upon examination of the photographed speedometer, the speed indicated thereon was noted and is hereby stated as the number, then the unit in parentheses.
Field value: 150 (km/h)
